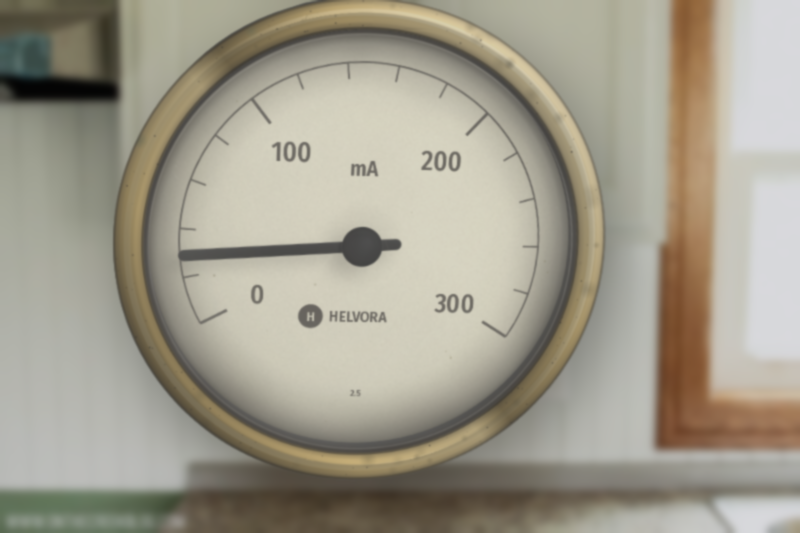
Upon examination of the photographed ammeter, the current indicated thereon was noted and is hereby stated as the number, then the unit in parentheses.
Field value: 30 (mA)
